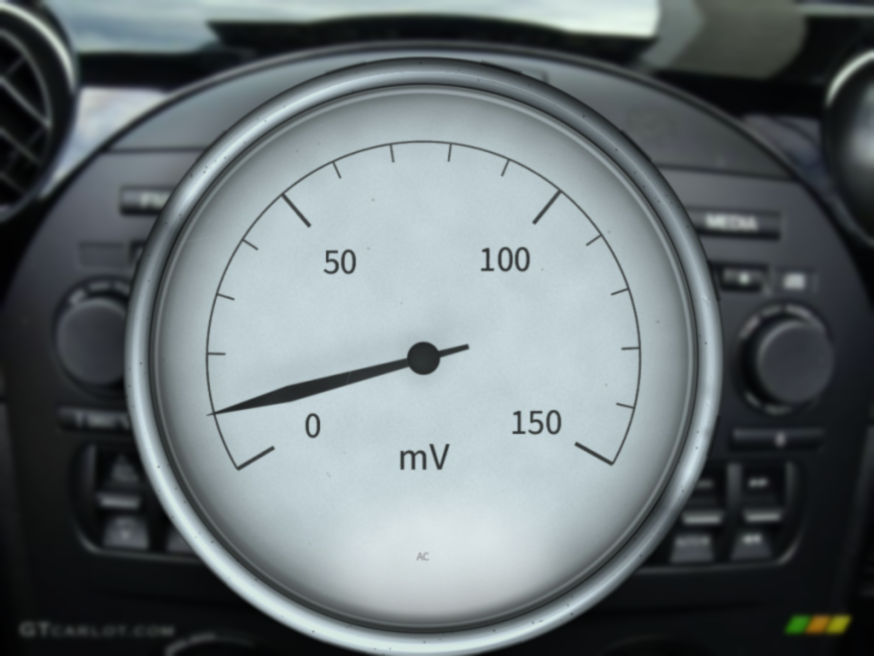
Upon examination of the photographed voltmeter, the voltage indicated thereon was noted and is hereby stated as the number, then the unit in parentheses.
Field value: 10 (mV)
